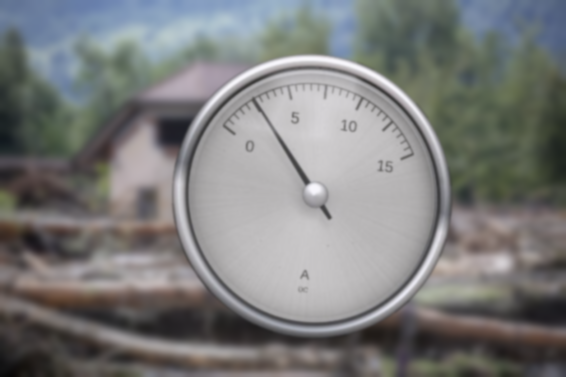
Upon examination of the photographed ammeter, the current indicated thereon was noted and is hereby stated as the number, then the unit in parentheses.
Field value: 2.5 (A)
